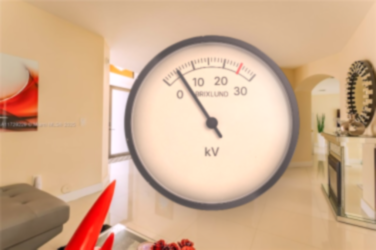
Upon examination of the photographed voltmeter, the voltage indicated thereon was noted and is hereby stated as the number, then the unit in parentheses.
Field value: 5 (kV)
